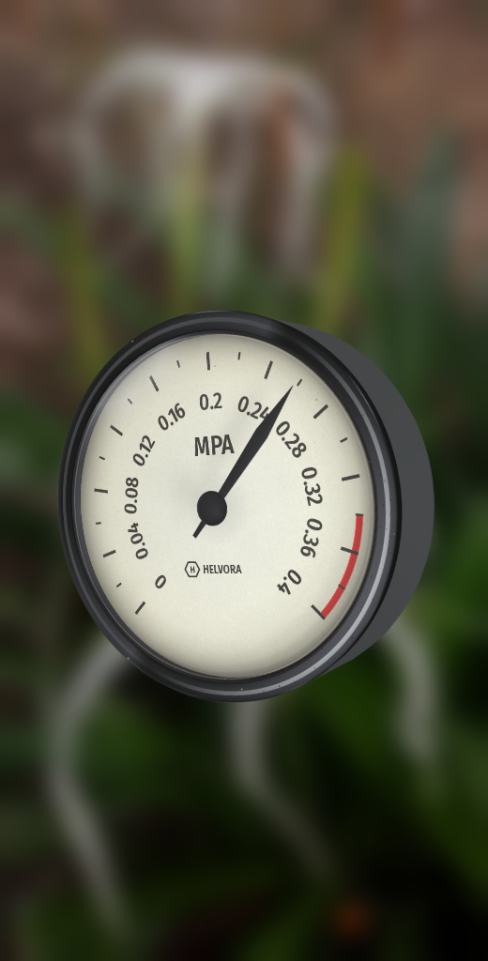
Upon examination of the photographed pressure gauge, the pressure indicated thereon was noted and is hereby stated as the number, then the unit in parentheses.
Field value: 0.26 (MPa)
